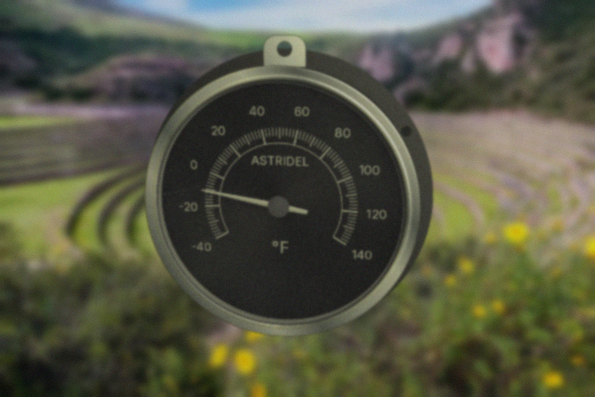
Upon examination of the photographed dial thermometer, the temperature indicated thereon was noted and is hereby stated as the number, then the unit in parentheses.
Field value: -10 (°F)
